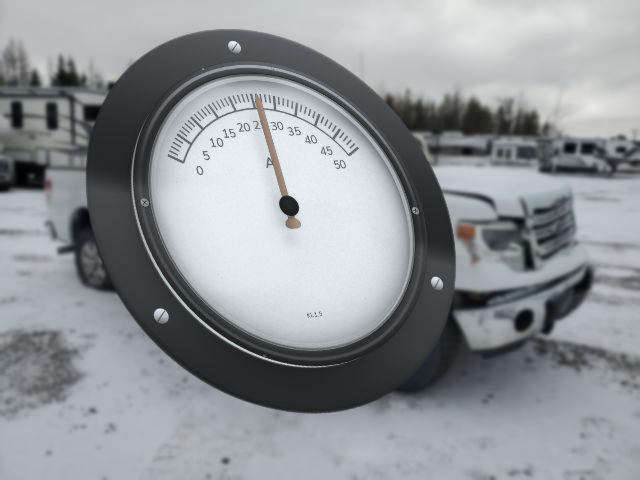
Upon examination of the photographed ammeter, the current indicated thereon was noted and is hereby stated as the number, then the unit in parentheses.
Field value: 25 (A)
